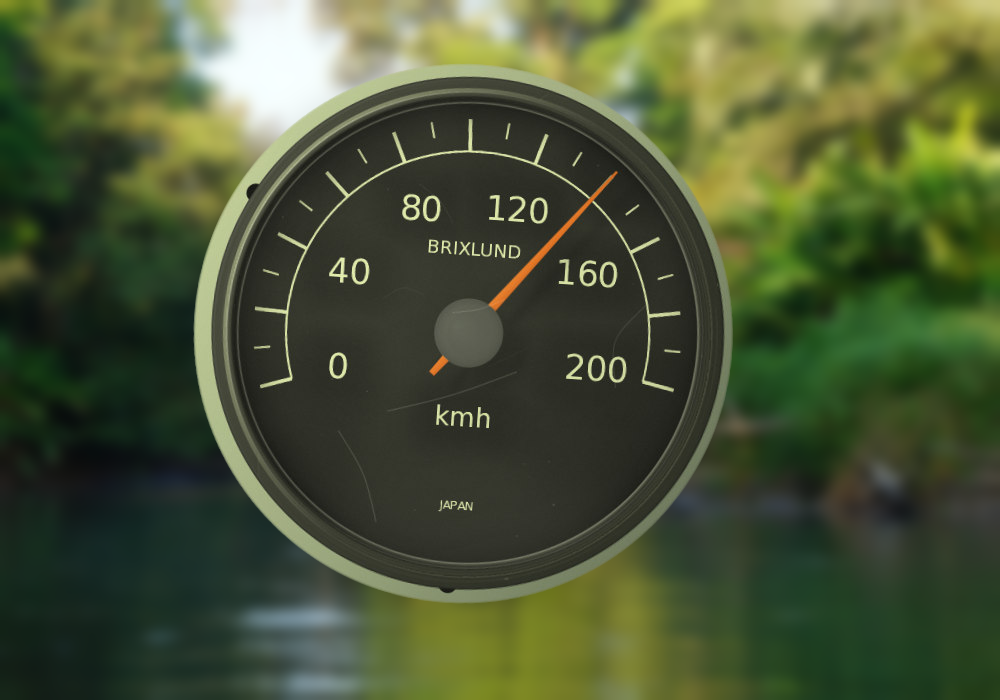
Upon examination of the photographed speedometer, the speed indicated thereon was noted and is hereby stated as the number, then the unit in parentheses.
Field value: 140 (km/h)
